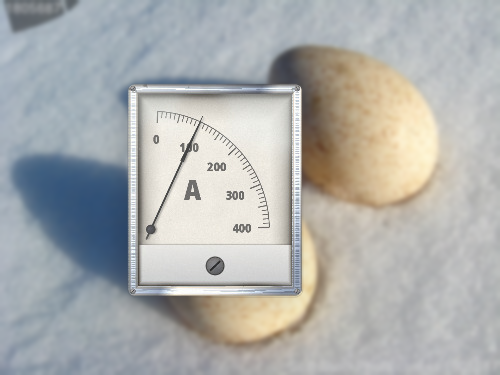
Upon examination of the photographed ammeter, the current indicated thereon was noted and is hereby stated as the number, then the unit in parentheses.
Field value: 100 (A)
